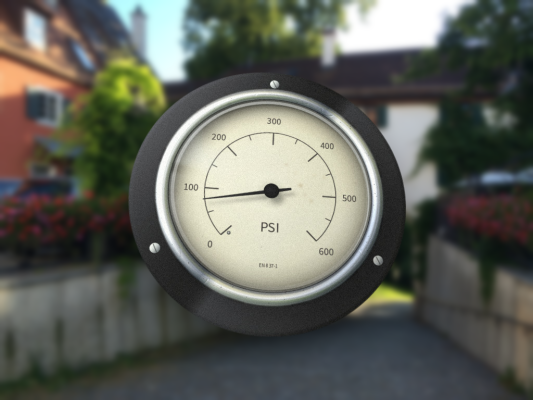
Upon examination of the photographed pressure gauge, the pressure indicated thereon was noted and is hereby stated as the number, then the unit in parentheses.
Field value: 75 (psi)
